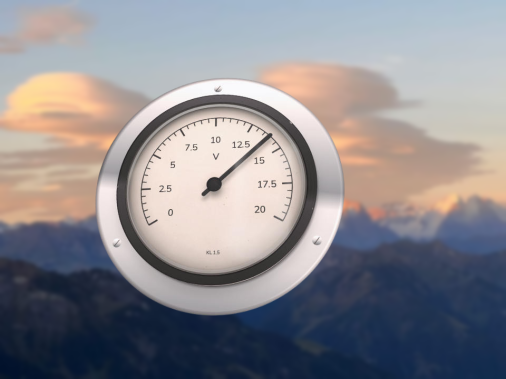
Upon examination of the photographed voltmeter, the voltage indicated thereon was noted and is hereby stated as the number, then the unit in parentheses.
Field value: 14 (V)
